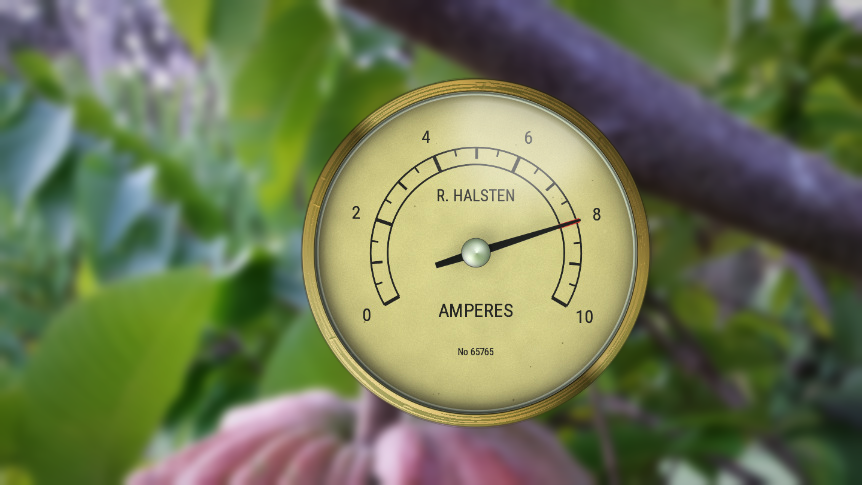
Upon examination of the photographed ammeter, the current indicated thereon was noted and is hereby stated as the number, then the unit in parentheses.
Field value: 8 (A)
